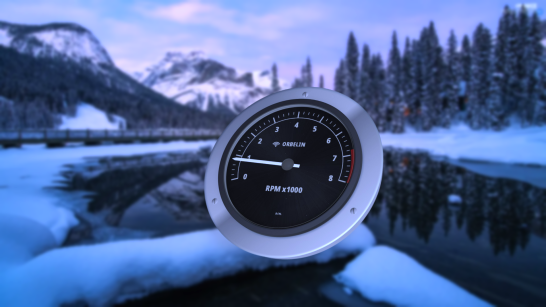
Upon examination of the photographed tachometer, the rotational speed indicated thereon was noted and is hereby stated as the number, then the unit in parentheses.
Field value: 800 (rpm)
